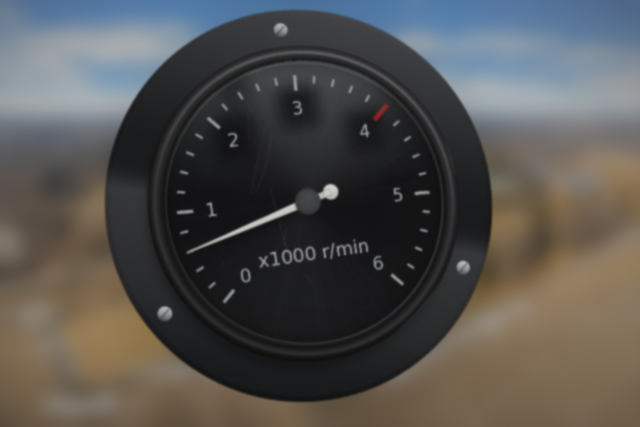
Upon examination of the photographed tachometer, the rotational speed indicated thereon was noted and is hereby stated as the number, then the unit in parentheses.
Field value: 600 (rpm)
